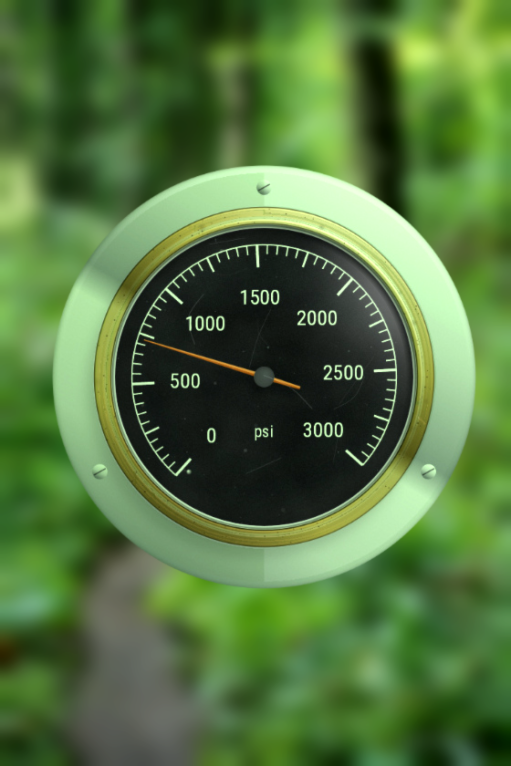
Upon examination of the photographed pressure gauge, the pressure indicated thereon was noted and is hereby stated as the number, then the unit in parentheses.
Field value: 725 (psi)
